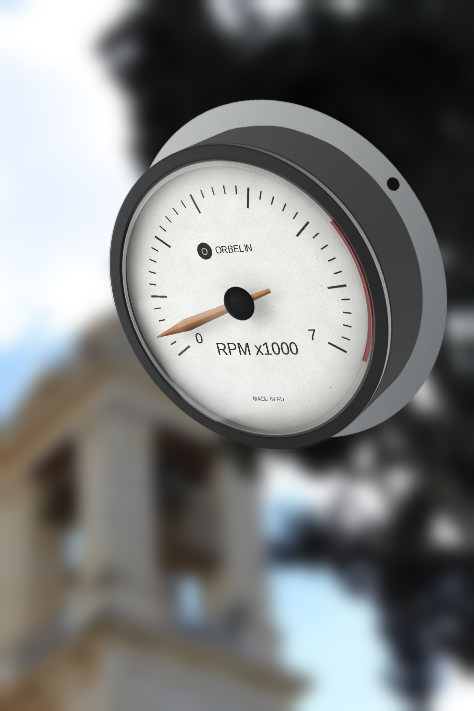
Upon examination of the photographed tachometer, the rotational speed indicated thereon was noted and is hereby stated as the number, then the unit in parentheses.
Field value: 400 (rpm)
